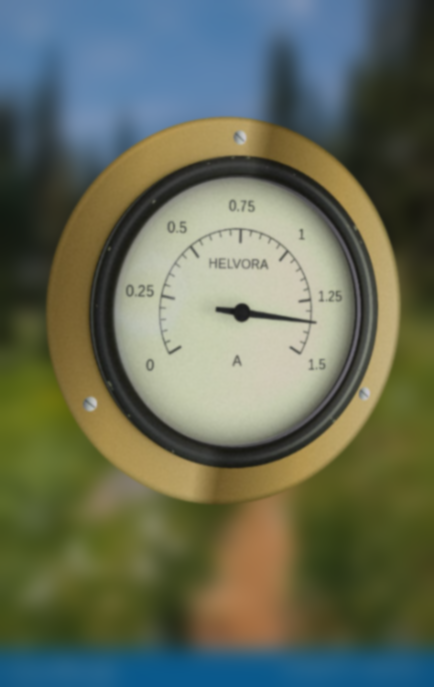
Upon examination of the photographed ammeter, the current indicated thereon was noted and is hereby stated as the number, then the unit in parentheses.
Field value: 1.35 (A)
